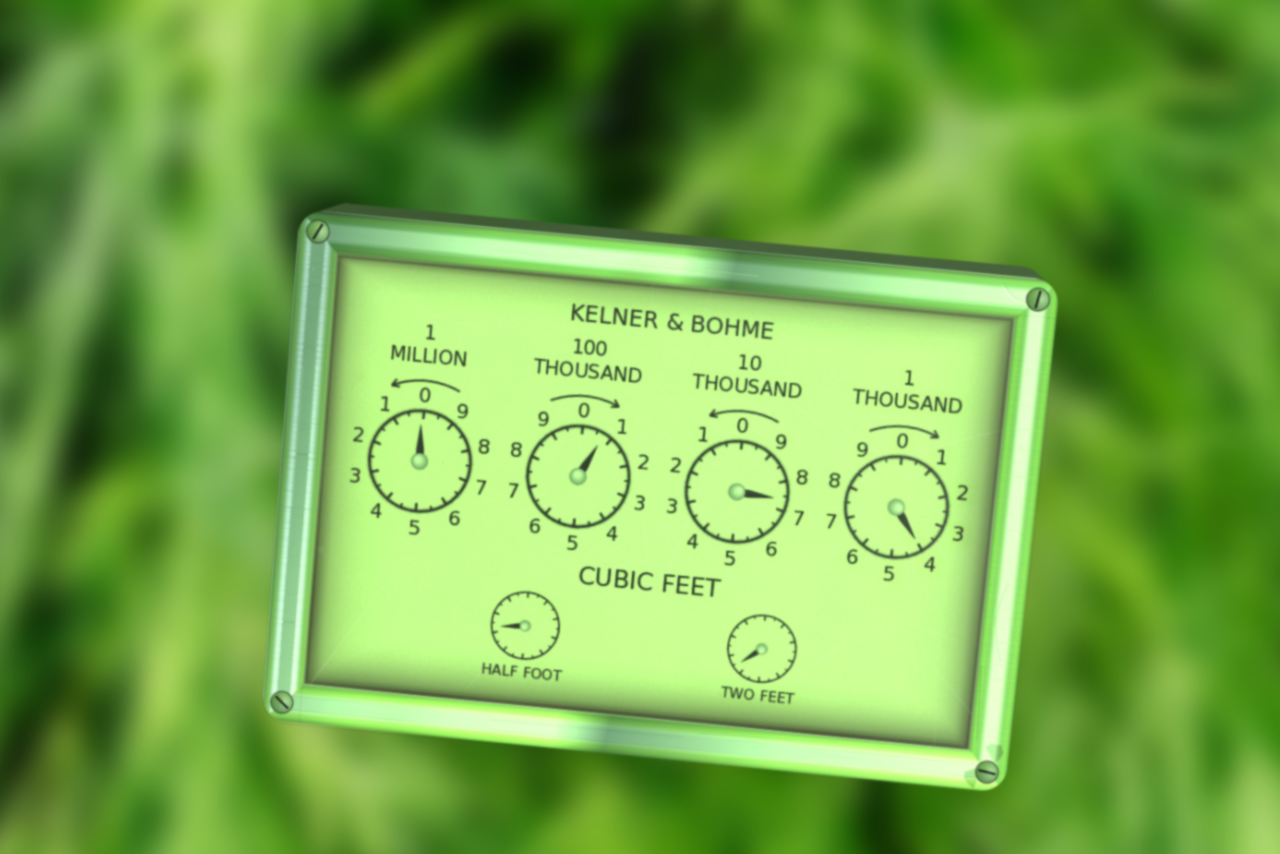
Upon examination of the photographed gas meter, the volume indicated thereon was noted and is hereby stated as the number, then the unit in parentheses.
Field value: 7400 (ft³)
